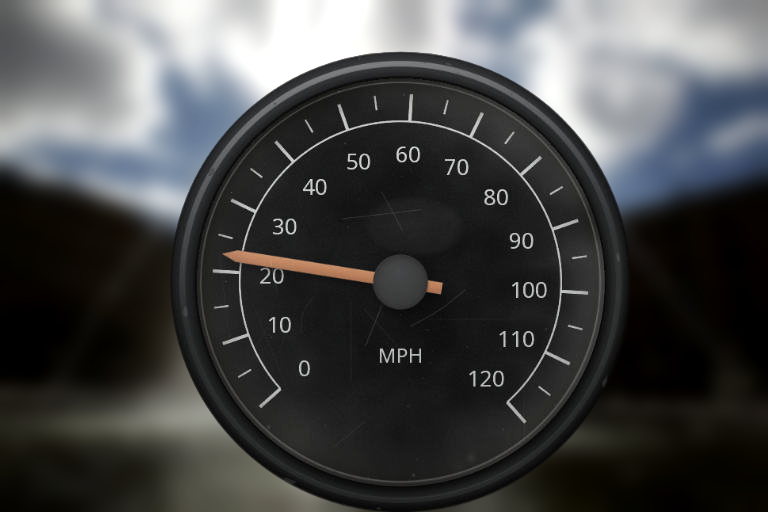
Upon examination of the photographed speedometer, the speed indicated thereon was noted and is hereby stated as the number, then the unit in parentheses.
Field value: 22.5 (mph)
